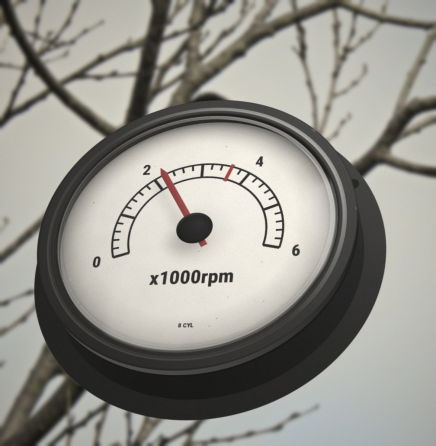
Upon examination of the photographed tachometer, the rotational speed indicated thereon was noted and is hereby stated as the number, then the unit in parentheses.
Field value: 2200 (rpm)
